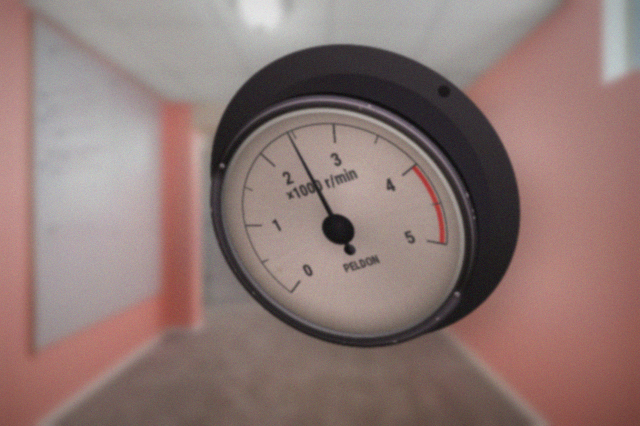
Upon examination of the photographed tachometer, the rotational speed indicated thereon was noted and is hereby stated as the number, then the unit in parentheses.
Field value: 2500 (rpm)
